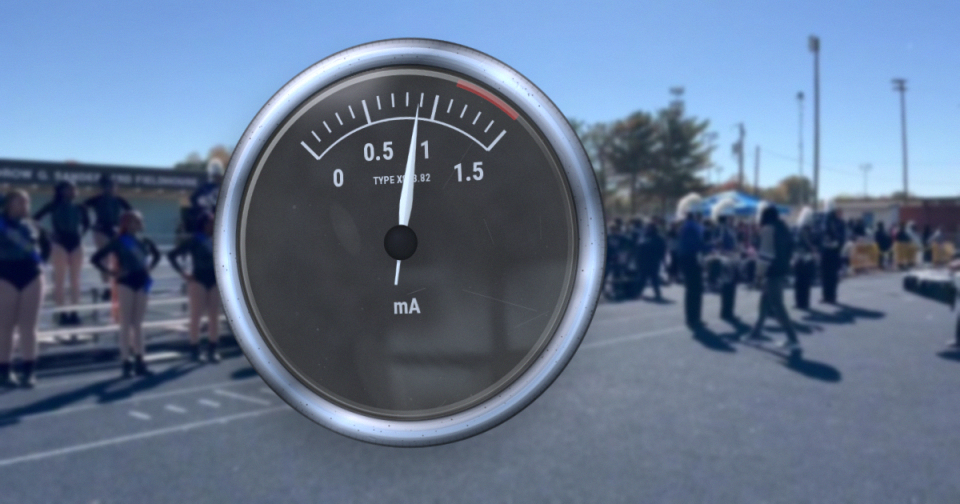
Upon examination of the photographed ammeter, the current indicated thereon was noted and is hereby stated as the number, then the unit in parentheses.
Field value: 0.9 (mA)
